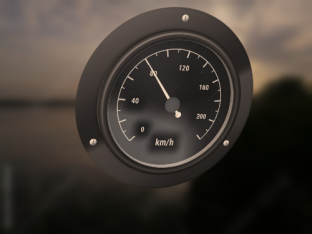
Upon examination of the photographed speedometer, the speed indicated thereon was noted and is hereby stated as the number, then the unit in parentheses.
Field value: 80 (km/h)
